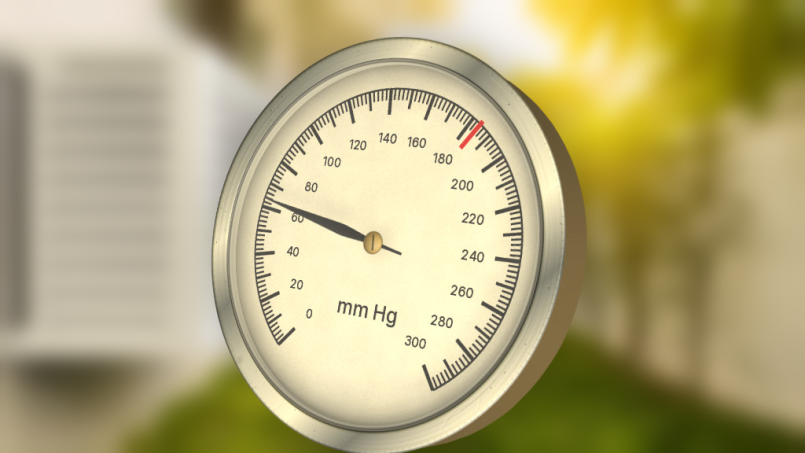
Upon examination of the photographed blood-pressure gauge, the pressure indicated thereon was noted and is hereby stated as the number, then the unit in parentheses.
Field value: 64 (mmHg)
